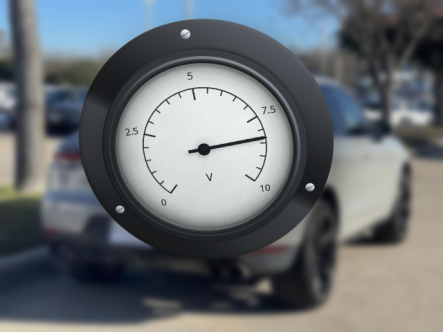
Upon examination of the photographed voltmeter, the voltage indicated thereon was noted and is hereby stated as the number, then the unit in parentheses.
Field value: 8.25 (V)
